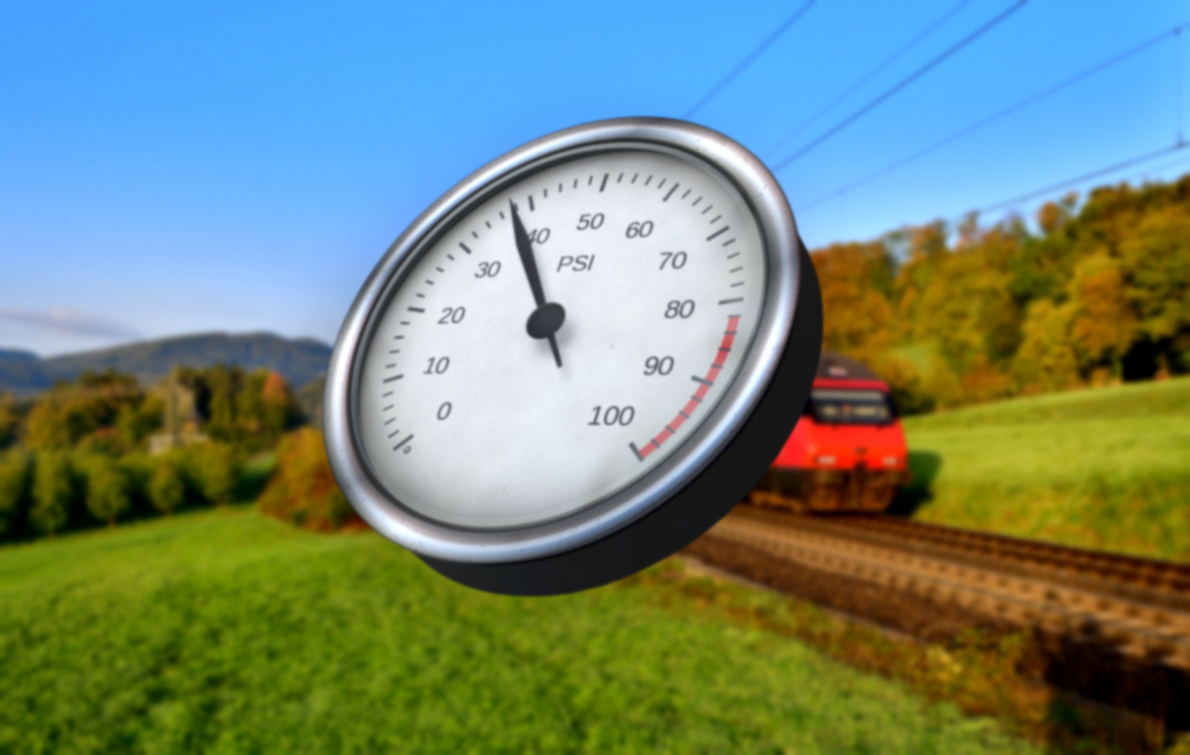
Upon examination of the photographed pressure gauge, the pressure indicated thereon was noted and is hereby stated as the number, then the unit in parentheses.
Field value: 38 (psi)
